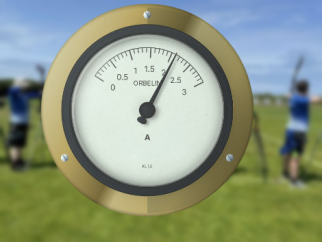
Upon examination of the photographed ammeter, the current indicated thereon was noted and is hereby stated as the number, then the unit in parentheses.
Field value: 2.1 (A)
